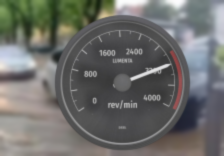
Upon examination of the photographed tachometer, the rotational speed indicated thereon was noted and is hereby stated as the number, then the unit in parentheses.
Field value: 3200 (rpm)
